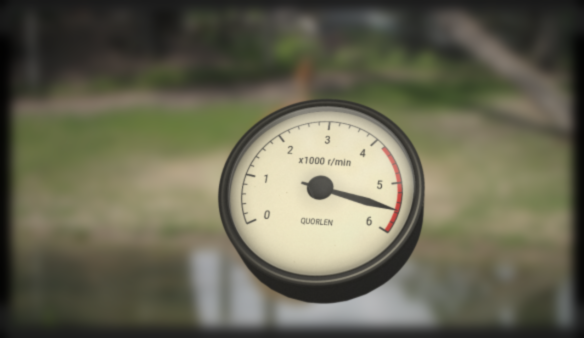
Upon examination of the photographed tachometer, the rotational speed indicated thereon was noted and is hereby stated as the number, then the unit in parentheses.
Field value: 5600 (rpm)
